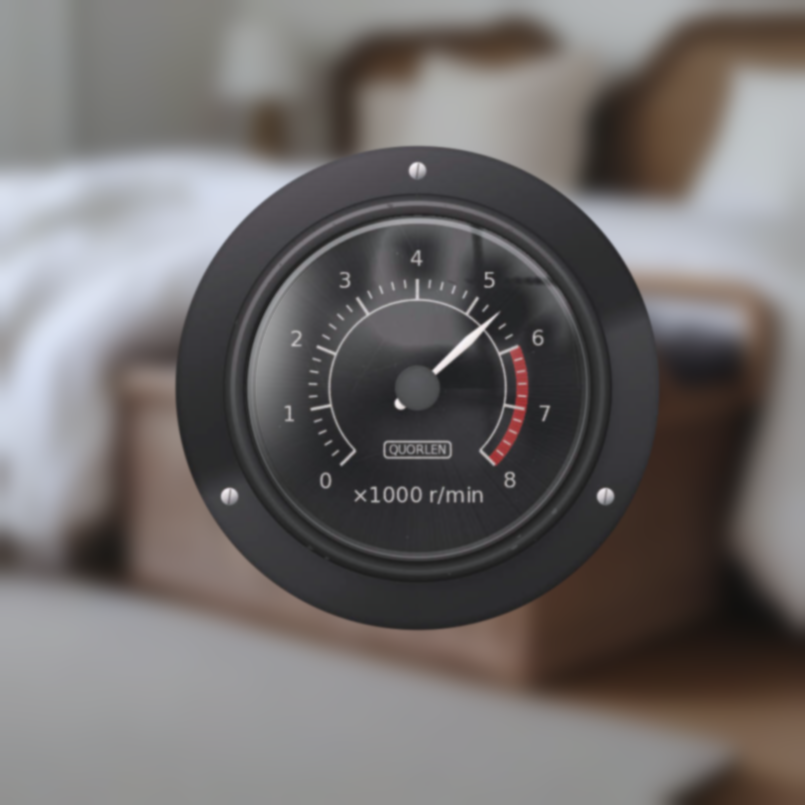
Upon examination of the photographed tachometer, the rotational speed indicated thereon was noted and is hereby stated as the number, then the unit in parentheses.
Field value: 5400 (rpm)
